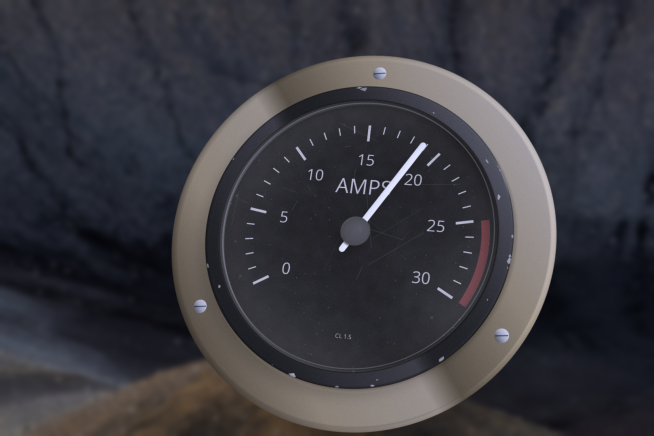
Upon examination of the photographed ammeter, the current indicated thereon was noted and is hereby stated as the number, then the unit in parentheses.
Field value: 19 (A)
